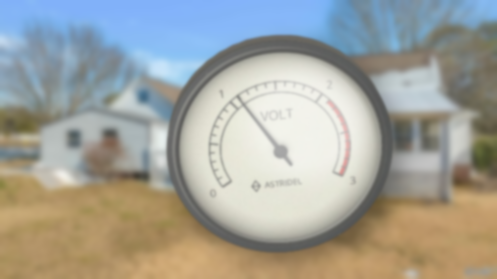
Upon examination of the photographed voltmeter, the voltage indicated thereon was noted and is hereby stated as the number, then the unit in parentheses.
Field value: 1.1 (V)
